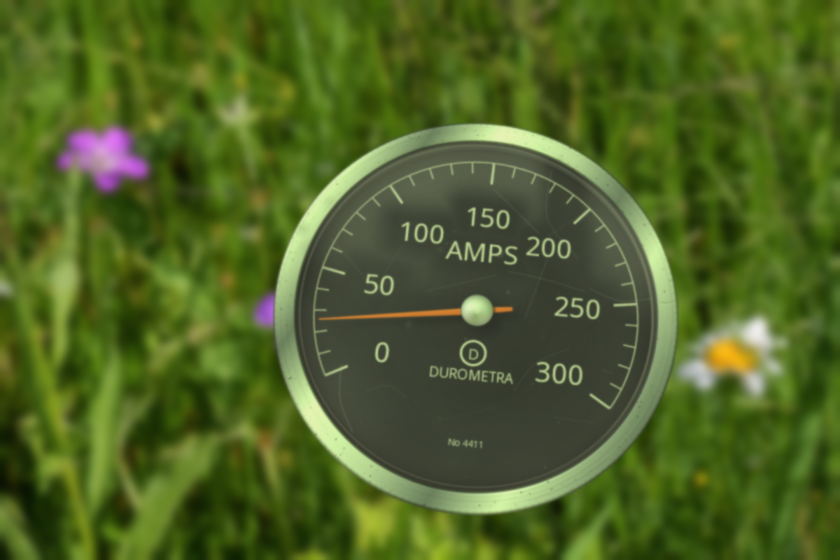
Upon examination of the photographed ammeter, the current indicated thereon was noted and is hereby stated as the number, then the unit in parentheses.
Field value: 25 (A)
